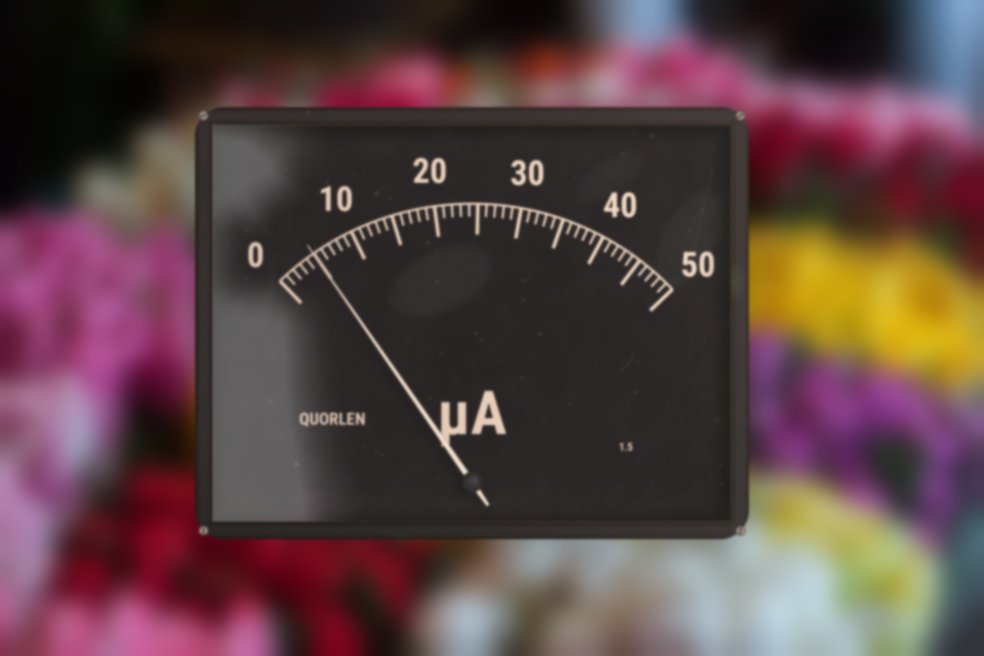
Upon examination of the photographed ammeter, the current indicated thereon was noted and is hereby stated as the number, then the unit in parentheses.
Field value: 5 (µA)
